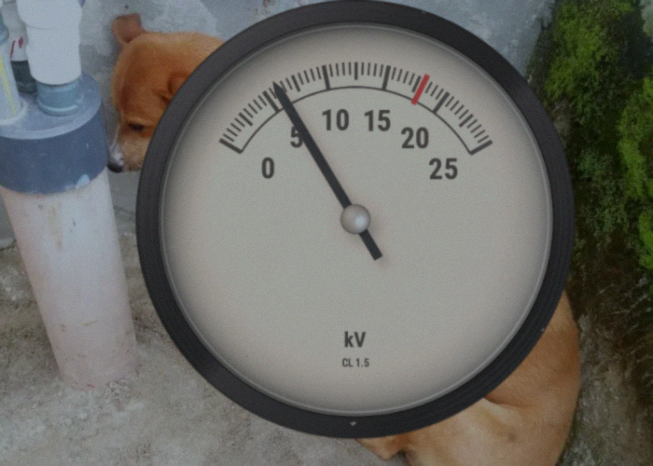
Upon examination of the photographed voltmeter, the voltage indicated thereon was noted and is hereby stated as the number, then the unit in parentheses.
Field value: 6 (kV)
